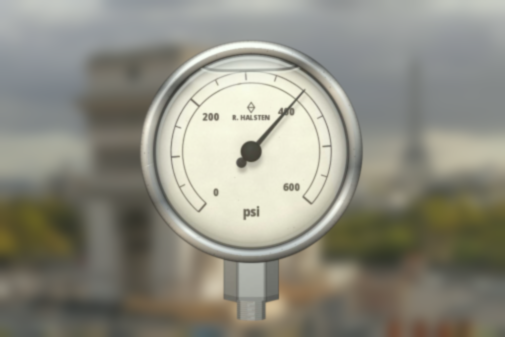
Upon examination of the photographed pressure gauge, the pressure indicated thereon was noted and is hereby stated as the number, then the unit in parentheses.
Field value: 400 (psi)
